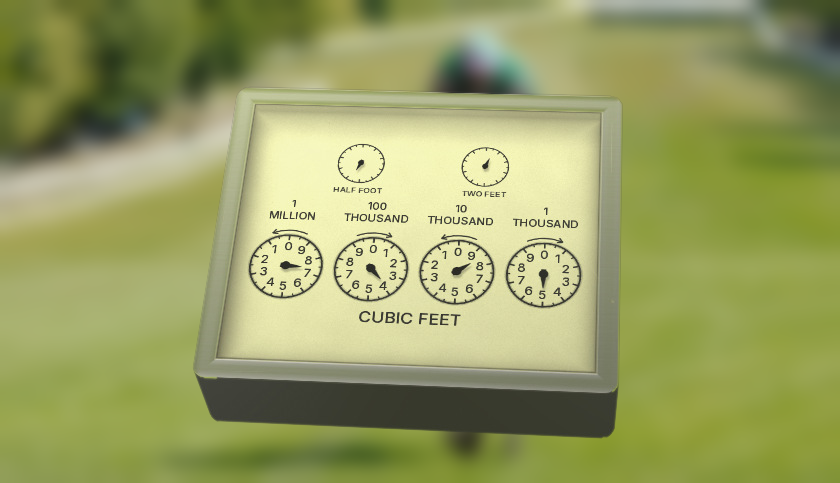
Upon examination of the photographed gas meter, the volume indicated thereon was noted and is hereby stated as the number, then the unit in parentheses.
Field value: 738500 (ft³)
